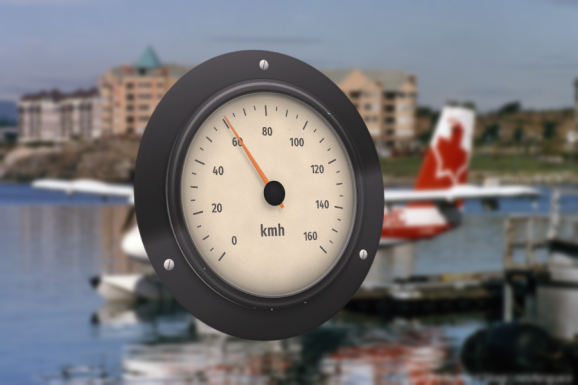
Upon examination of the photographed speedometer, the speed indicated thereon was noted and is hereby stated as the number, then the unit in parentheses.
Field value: 60 (km/h)
